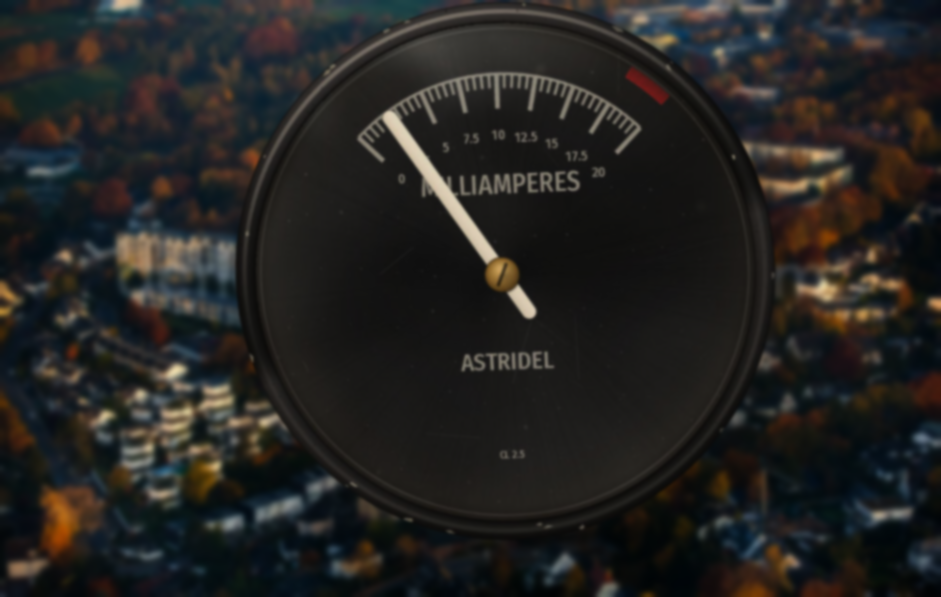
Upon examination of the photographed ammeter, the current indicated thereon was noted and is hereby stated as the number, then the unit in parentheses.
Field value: 2.5 (mA)
